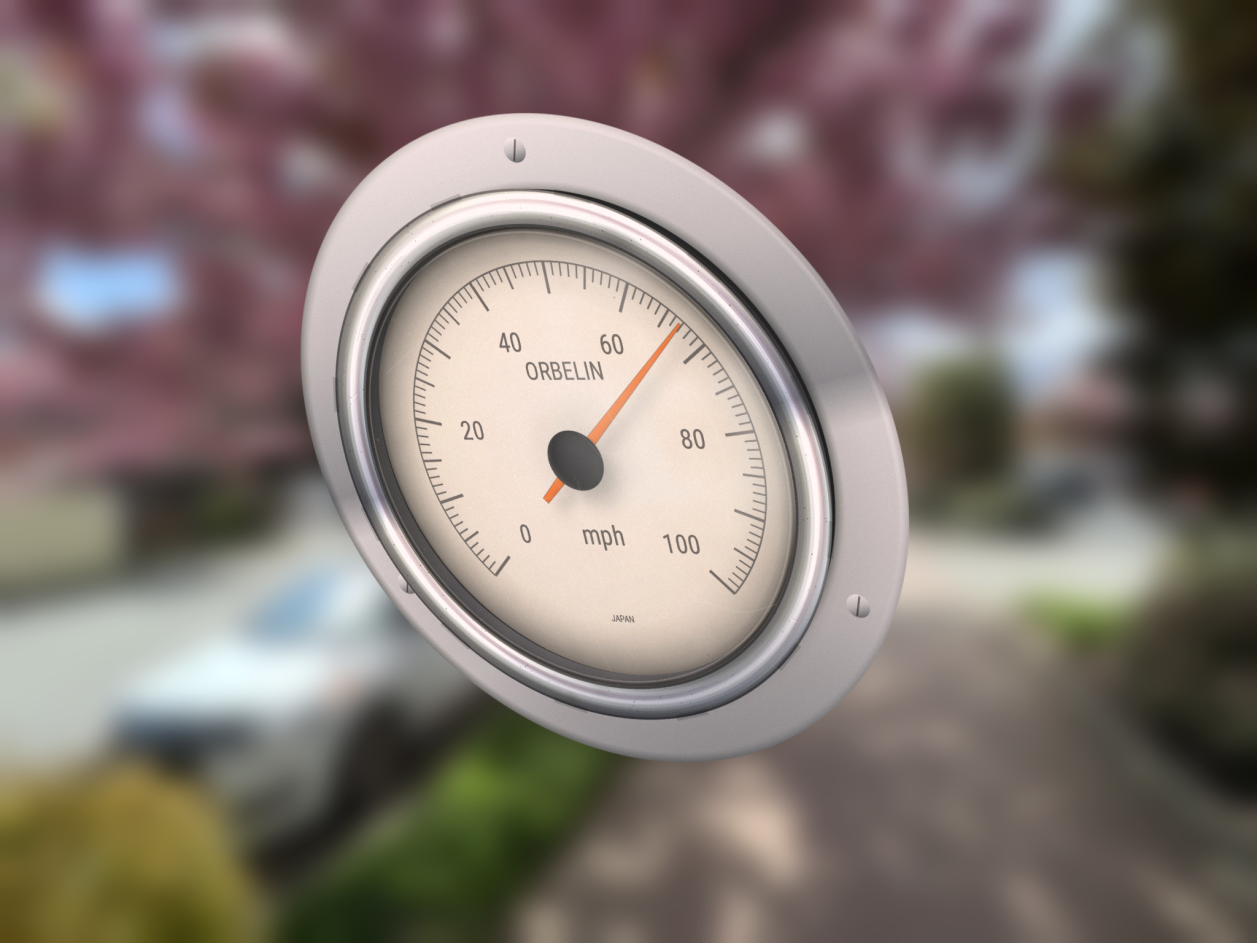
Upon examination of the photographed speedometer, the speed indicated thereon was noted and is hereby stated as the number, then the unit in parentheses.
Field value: 67 (mph)
